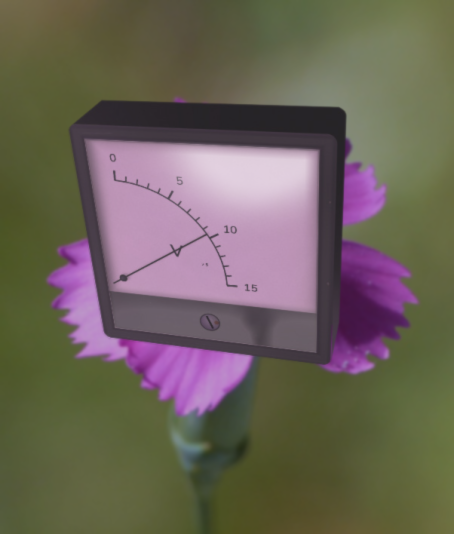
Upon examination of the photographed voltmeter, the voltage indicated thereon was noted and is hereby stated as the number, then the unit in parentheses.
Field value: 9.5 (V)
